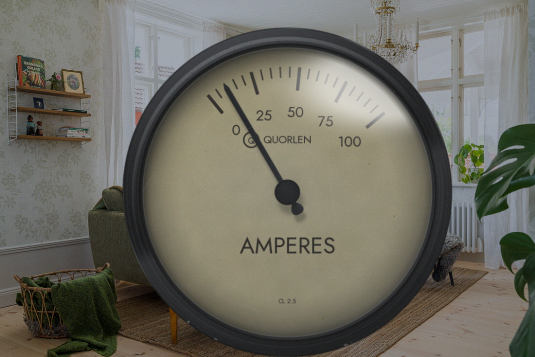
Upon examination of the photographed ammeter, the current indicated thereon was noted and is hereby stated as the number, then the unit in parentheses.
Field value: 10 (A)
